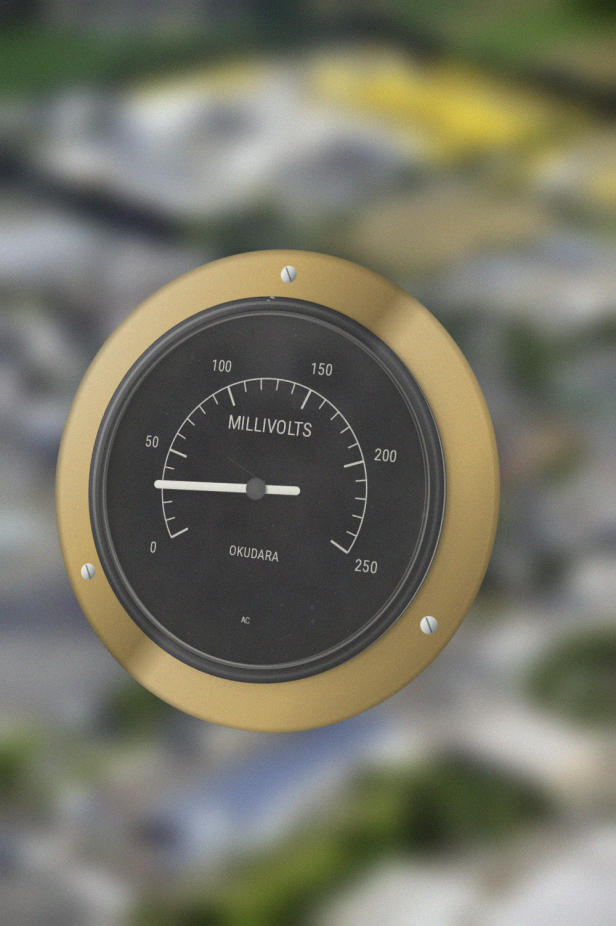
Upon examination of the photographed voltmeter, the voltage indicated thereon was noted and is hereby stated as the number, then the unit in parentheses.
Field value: 30 (mV)
